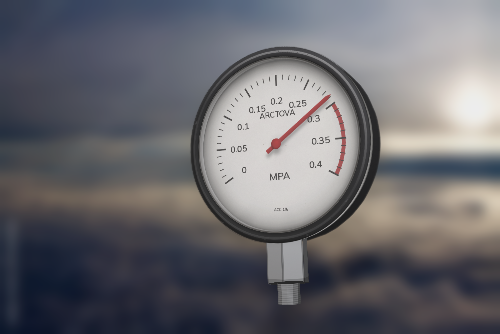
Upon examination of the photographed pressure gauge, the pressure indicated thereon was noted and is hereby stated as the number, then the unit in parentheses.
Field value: 0.29 (MPa)
